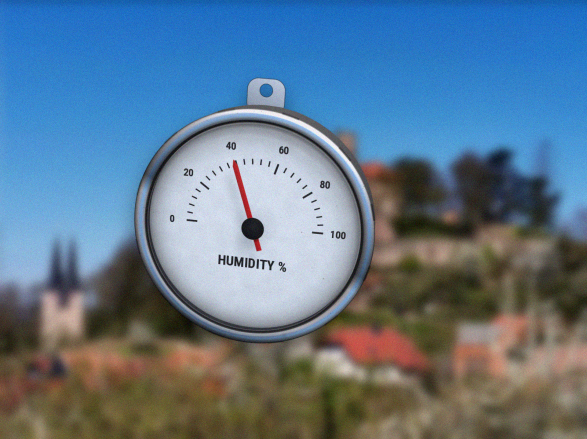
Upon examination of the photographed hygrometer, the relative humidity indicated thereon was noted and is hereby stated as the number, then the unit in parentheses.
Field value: 40 (%)
